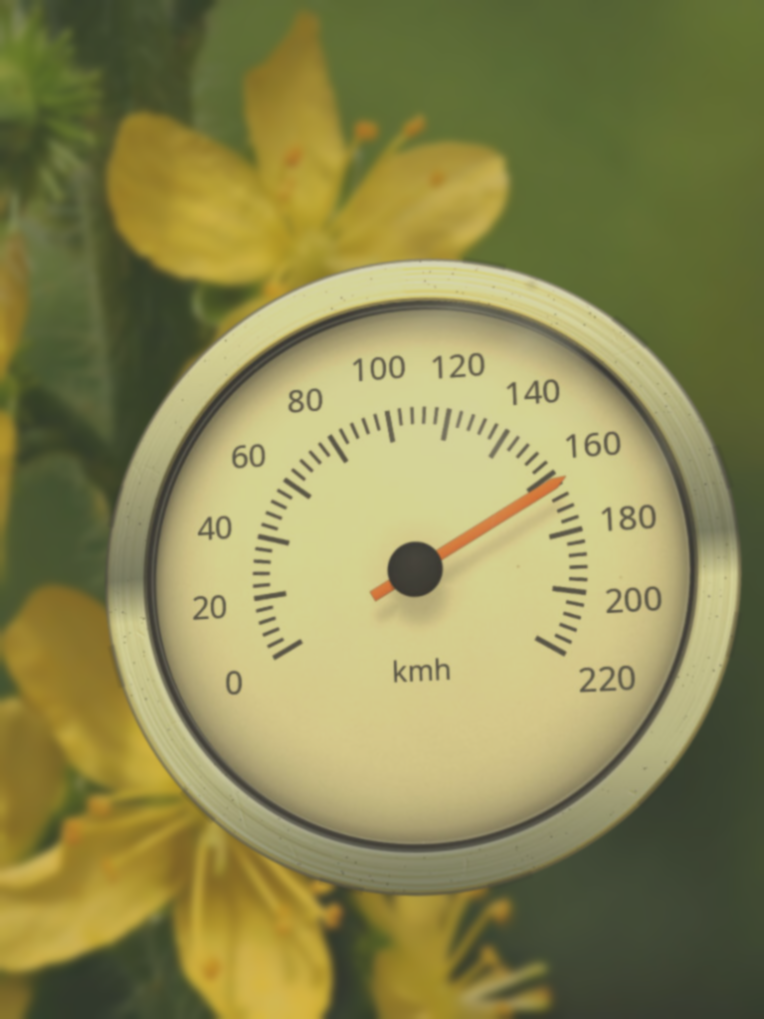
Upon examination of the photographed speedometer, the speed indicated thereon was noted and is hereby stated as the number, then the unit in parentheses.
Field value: 164 (km/h)
